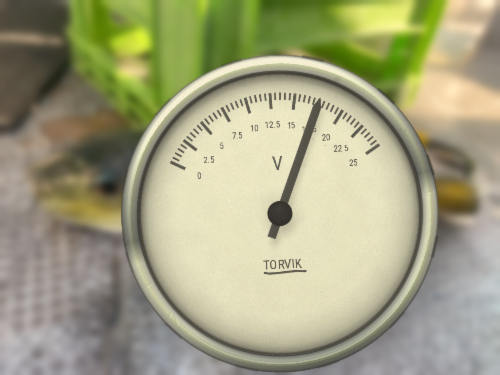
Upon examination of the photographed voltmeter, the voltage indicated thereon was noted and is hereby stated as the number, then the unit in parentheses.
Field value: 17.5 (V)
